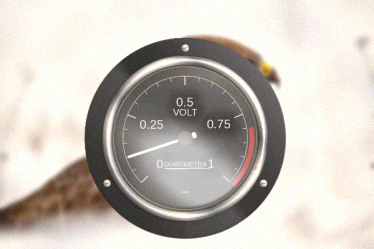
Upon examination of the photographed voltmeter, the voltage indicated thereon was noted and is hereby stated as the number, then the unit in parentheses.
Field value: 0.1 (V)
